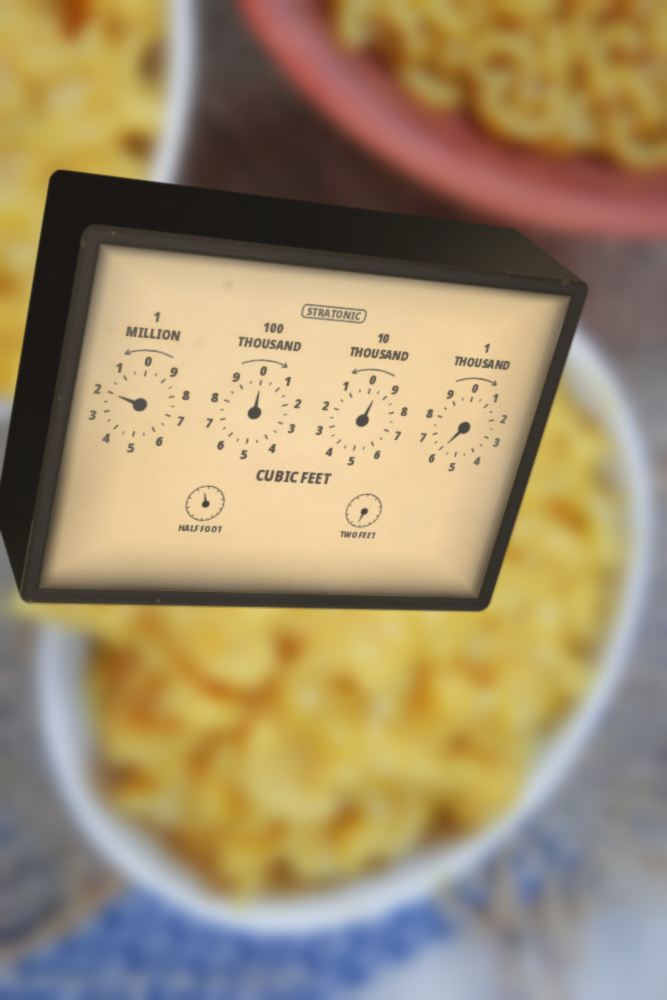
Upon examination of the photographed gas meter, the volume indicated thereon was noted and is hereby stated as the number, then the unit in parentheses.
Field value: 199600 (ft³)
